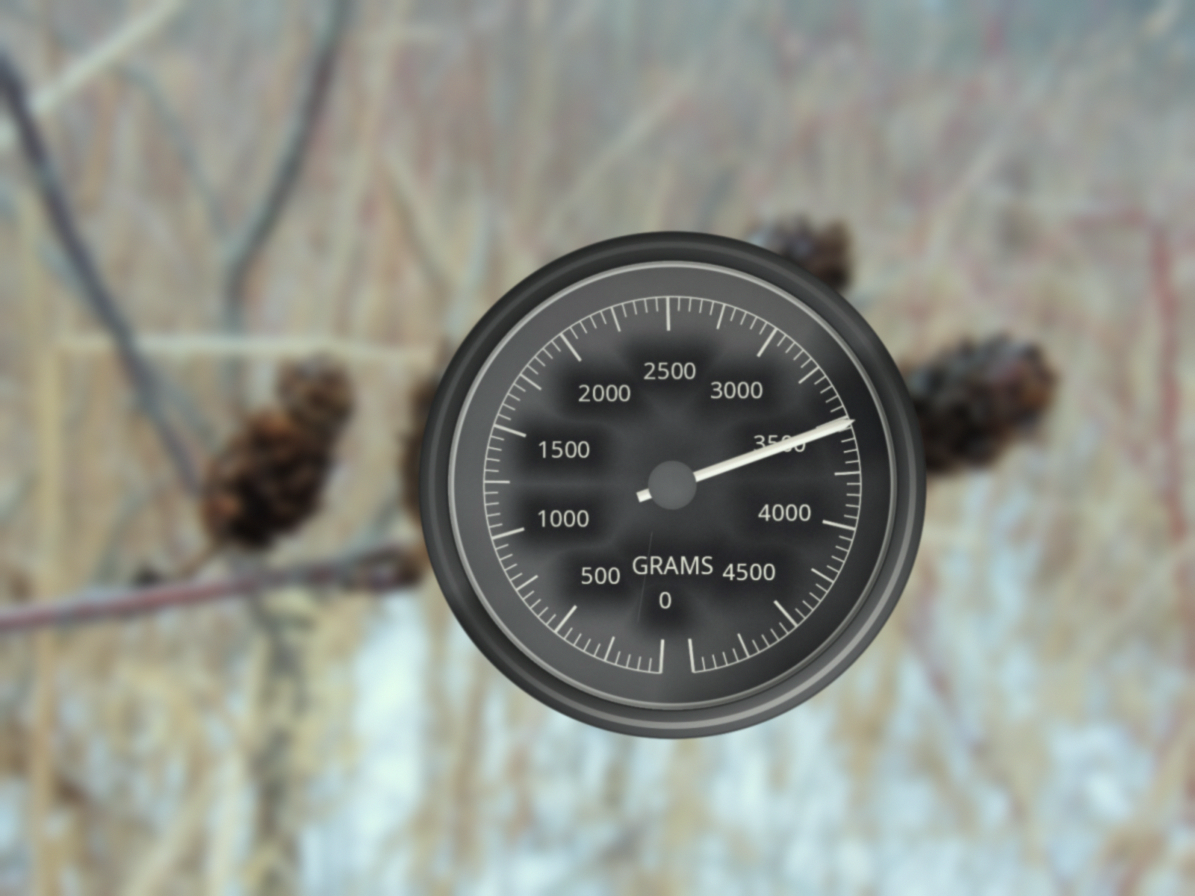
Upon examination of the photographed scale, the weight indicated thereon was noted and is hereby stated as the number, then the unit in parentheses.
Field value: 3525 (g)
